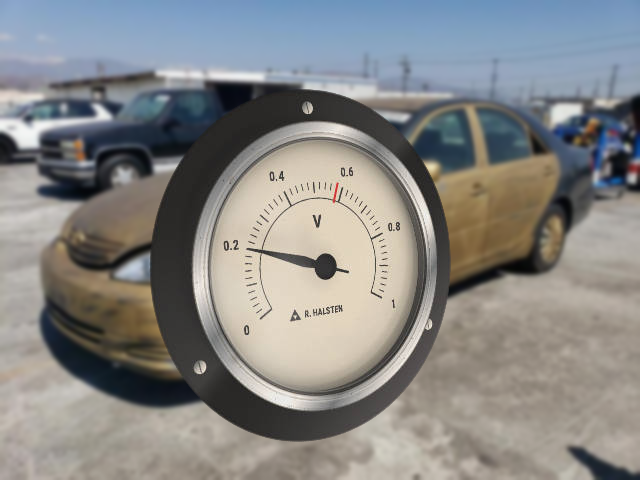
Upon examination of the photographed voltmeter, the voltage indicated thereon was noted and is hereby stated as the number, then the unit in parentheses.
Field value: 0.2 (V)
